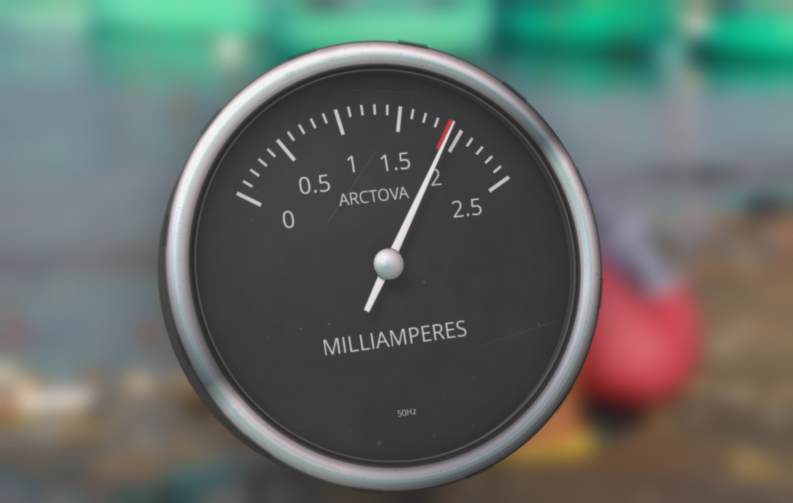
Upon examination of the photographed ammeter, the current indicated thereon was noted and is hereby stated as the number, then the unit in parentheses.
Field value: 1.9 (mA)
